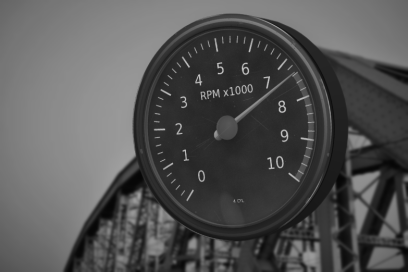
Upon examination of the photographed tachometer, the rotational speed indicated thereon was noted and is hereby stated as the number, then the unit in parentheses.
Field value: 7400 (rpm)
